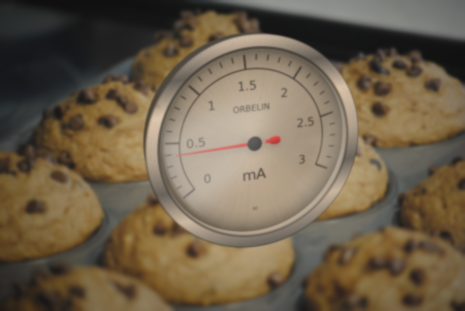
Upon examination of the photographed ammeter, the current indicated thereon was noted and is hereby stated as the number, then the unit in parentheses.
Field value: 0.4 (mA)
